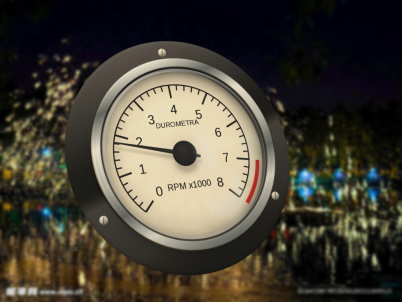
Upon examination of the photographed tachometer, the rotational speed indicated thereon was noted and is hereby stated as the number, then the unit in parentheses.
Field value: 1800 (rpm)
